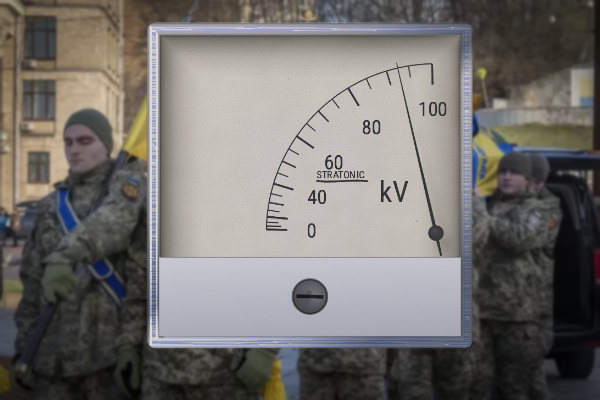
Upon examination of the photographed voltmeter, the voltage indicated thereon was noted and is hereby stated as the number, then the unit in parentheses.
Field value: 92.5 (kV)
